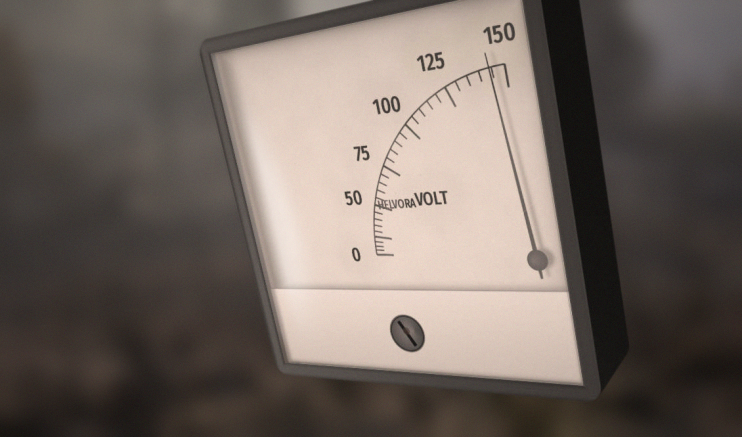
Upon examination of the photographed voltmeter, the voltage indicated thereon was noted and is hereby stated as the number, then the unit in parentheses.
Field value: 145 (V)
